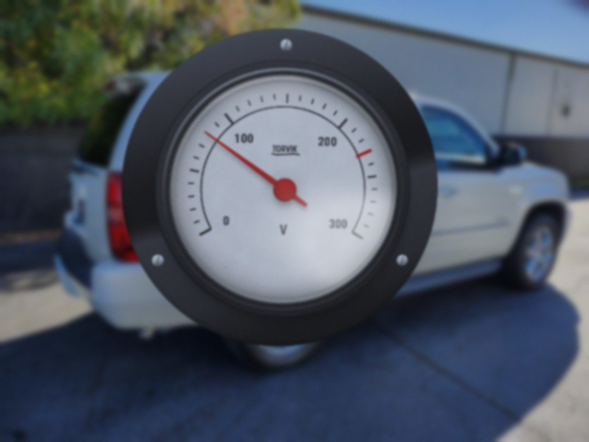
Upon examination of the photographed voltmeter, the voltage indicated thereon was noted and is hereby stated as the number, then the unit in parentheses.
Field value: 80 (V)
